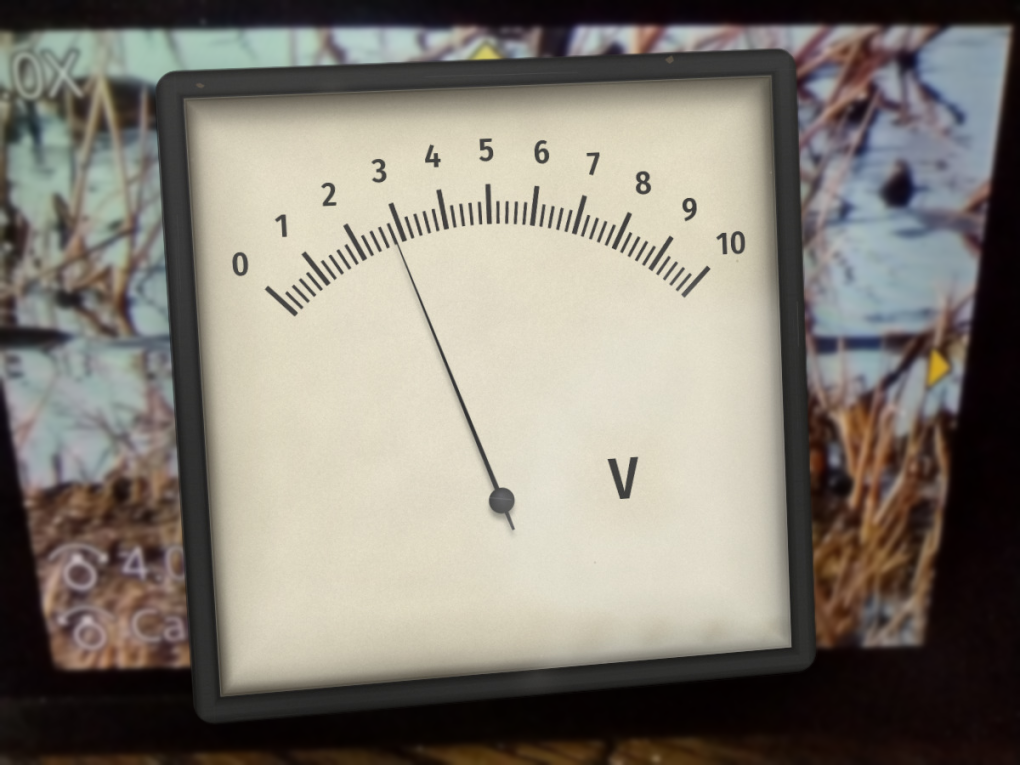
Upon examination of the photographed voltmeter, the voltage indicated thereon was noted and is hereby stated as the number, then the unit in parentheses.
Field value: 2.8 (V)
